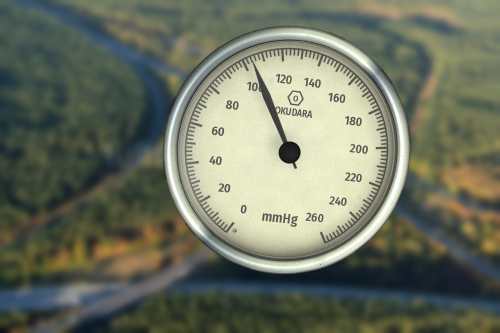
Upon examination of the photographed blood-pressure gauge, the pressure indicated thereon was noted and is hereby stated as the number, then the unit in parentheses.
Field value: 104 (mmHg)
